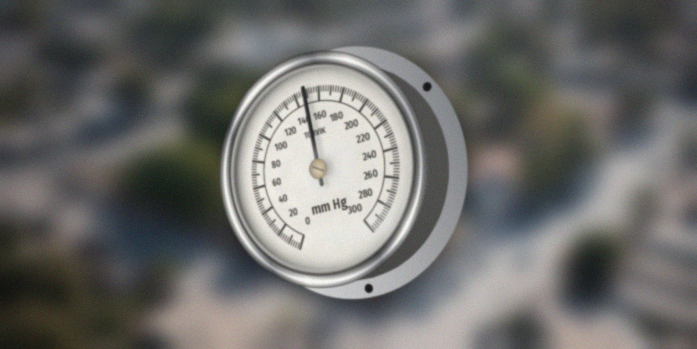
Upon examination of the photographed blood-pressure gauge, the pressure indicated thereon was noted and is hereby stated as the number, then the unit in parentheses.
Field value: 150 (mmHg)
